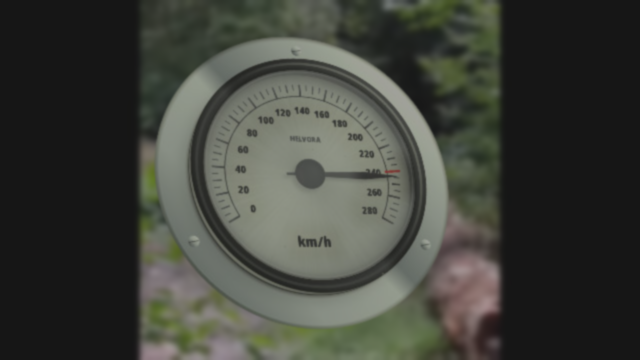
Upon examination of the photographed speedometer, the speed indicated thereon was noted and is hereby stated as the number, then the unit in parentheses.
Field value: 245 (km/h)
